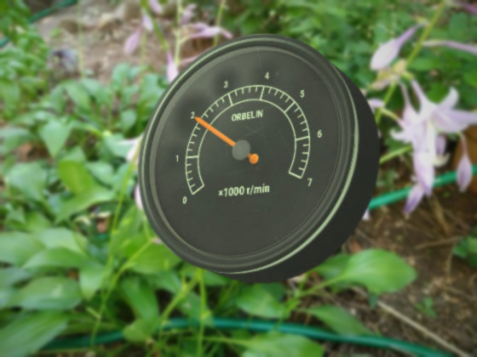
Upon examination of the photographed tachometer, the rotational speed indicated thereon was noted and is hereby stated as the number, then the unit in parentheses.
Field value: 2000 (rpm)
